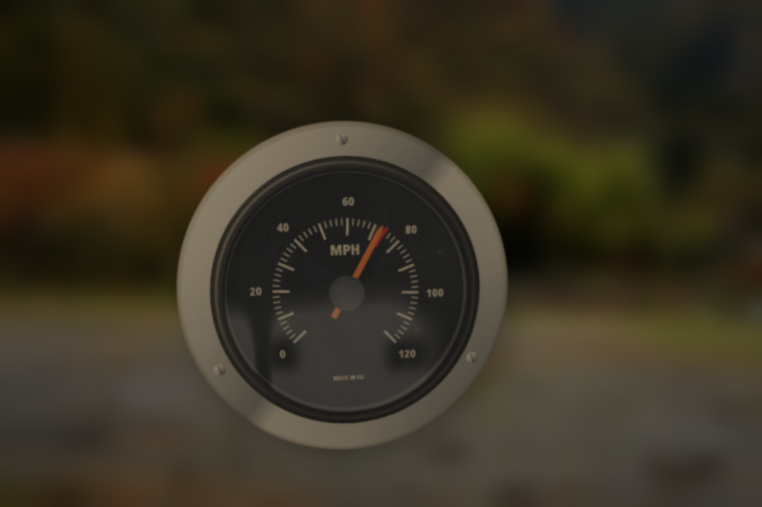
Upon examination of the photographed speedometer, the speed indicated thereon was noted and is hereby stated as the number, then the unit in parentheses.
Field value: 72 (mph)
